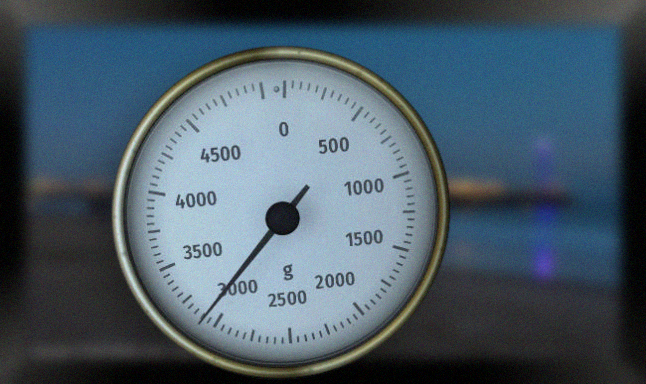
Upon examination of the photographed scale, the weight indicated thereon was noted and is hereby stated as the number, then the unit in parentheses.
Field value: 3100 (g)
